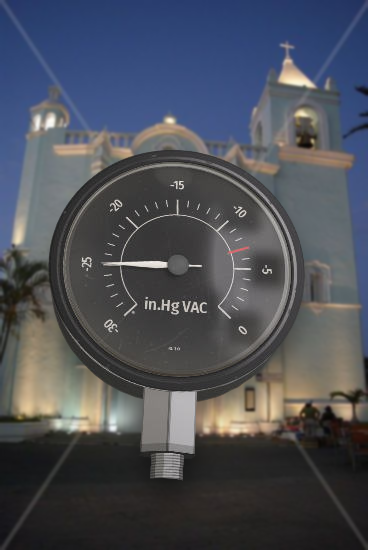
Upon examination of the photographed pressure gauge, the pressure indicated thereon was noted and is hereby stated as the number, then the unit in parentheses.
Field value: -25 (inHg)
